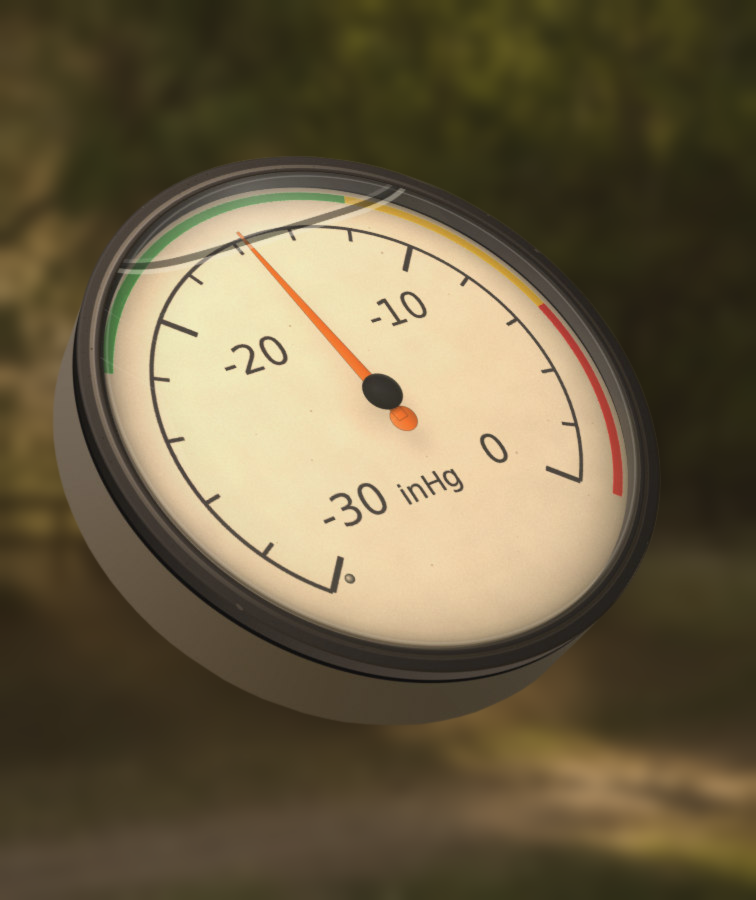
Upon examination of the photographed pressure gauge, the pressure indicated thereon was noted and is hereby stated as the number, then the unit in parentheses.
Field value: -16 (inHg)
